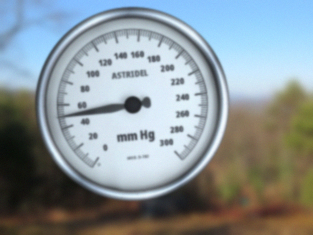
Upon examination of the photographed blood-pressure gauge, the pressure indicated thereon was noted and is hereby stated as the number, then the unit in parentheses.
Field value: 50 (mmHg)
